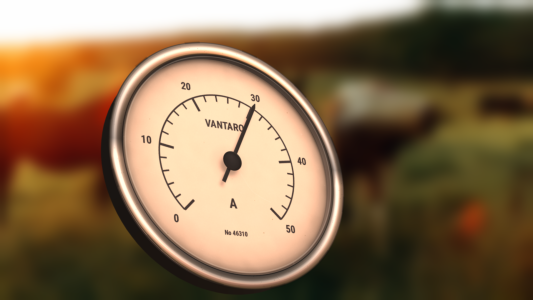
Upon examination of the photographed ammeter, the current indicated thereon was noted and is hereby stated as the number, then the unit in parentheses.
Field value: 30 (A)
